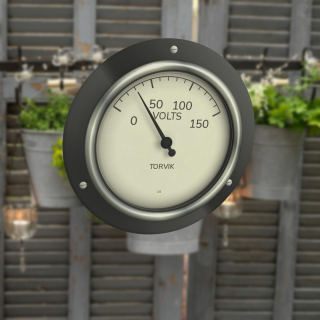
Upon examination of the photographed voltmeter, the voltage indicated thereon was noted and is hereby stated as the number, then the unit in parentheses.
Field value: 30 (V)
